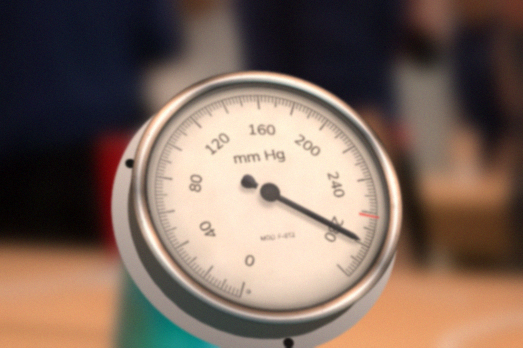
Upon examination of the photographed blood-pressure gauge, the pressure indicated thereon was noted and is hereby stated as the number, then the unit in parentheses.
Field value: 280 (mmHg)
